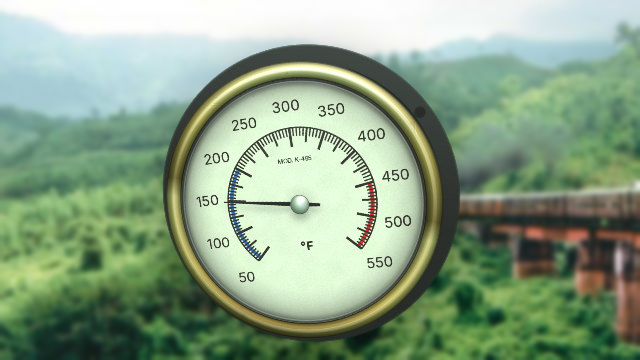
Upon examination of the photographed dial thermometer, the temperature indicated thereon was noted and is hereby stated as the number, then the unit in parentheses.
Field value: 150 (°F)
